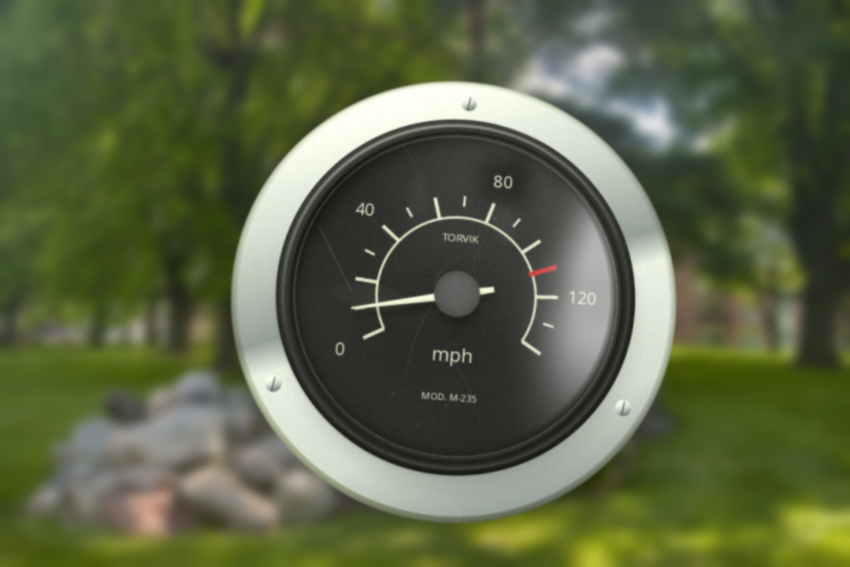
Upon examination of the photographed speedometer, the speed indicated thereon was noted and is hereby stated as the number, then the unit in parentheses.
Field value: 10 (mph)
